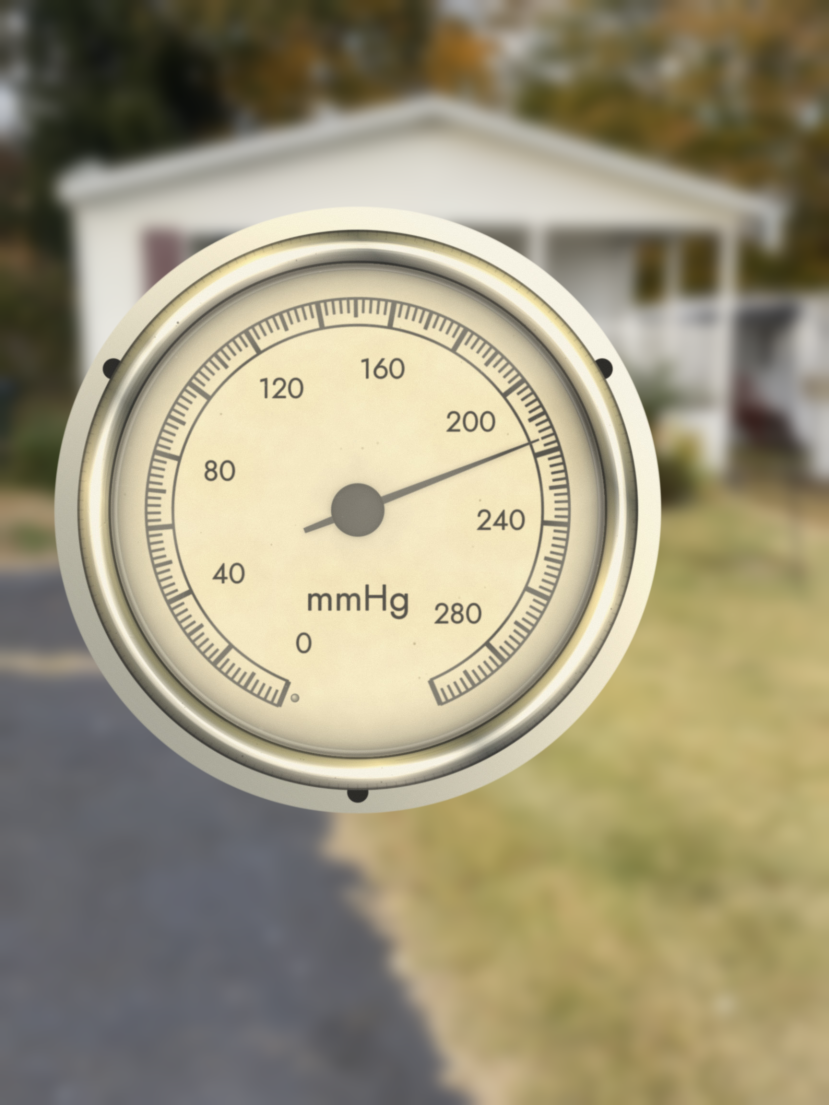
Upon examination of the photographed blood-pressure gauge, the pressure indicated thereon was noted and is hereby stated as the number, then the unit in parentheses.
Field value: 216 (mmHg)
